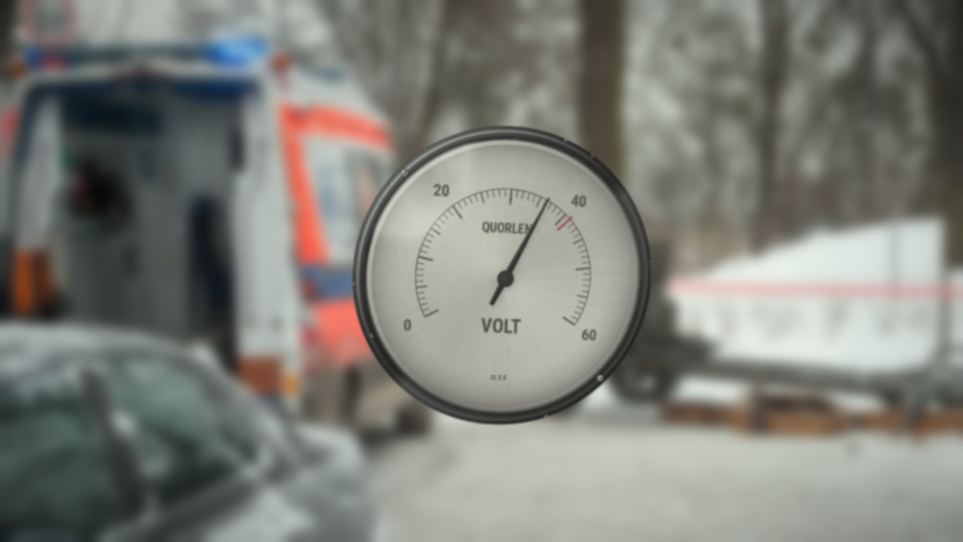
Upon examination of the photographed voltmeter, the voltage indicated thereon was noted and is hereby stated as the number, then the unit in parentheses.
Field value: 36 (V)
